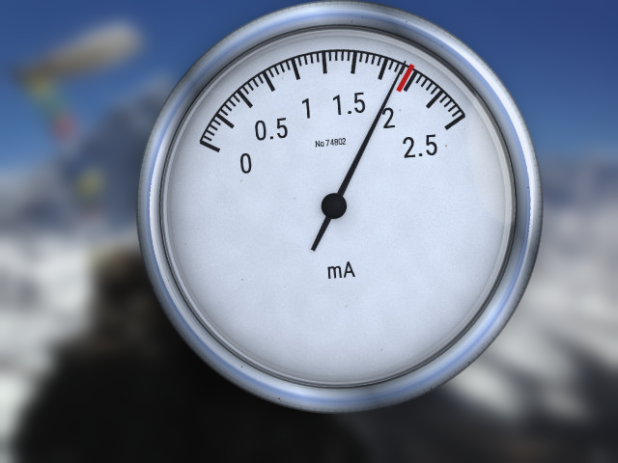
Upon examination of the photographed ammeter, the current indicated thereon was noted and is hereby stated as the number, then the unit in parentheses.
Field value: 1.9 (mA)
